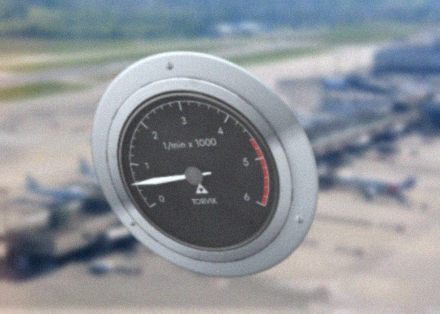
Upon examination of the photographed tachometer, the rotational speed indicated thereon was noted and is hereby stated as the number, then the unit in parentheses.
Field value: 600 (rpm)
